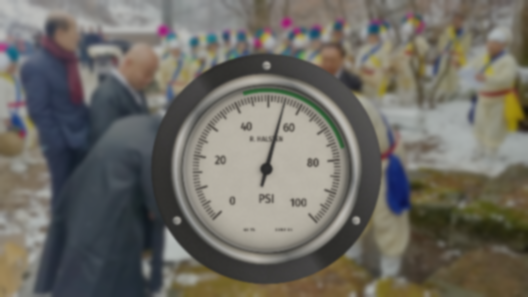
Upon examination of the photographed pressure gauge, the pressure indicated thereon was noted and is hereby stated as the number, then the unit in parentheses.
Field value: 55 (psi)
